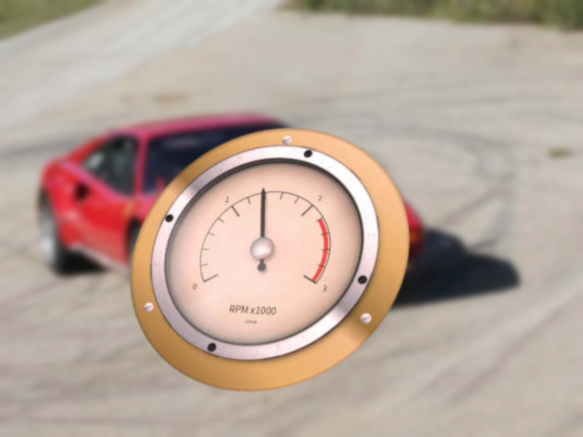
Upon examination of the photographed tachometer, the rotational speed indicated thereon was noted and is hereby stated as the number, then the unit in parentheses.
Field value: 1400 (rpm)
